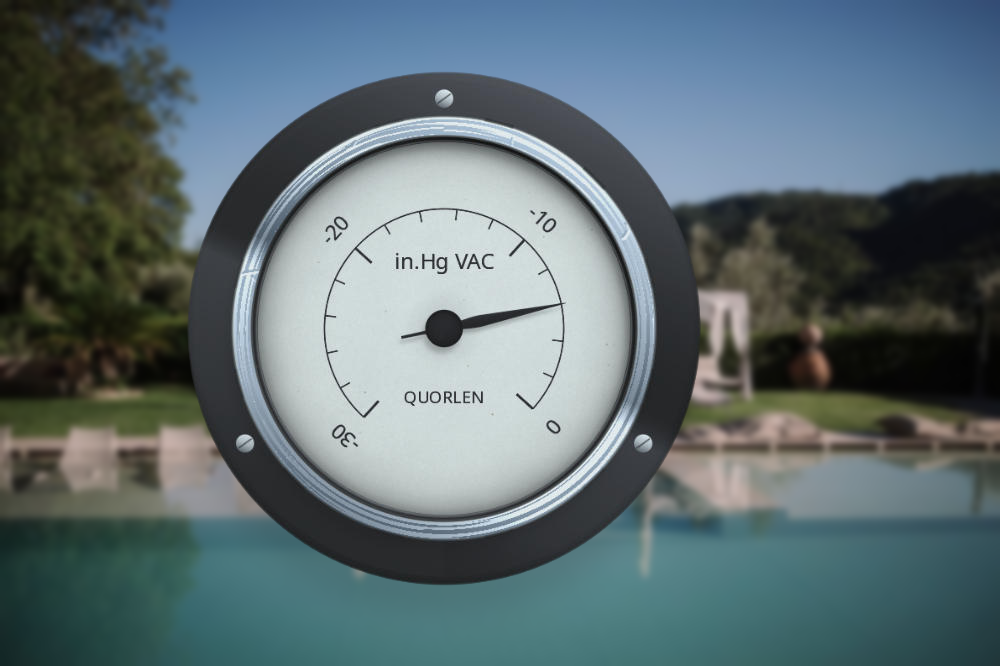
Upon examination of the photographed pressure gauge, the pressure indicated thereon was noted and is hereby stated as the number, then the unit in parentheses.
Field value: -6 (inHg)
